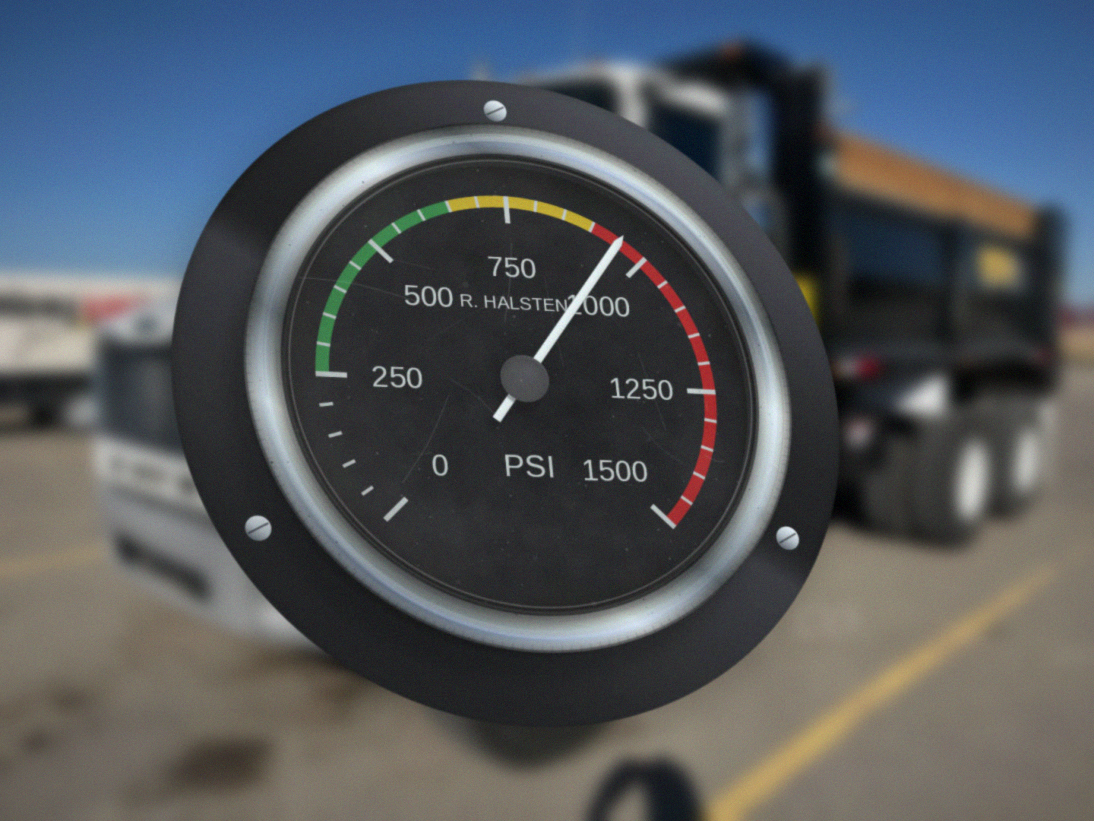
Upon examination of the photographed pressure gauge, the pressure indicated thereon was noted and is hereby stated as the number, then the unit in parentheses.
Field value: 950 (psi)
